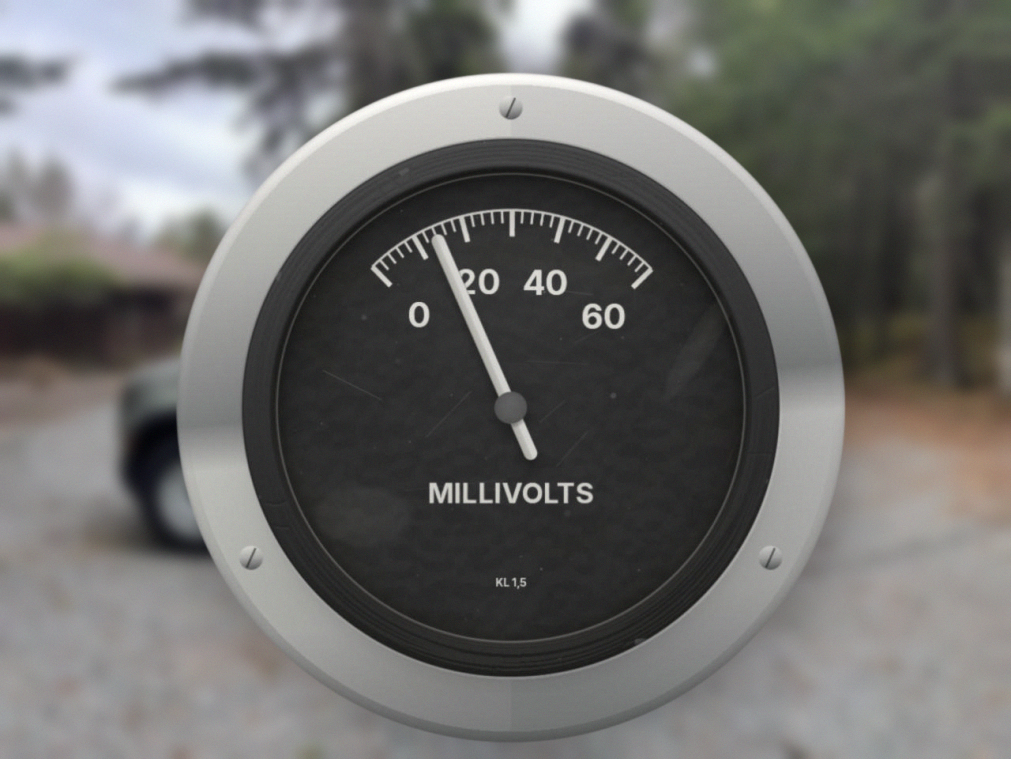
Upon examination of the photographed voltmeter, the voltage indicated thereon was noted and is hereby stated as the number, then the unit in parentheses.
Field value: 14 (mV)
